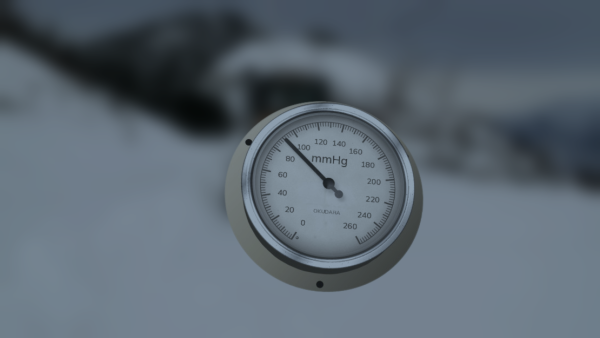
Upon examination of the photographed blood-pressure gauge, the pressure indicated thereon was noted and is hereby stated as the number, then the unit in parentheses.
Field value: 90 (mmHg)
